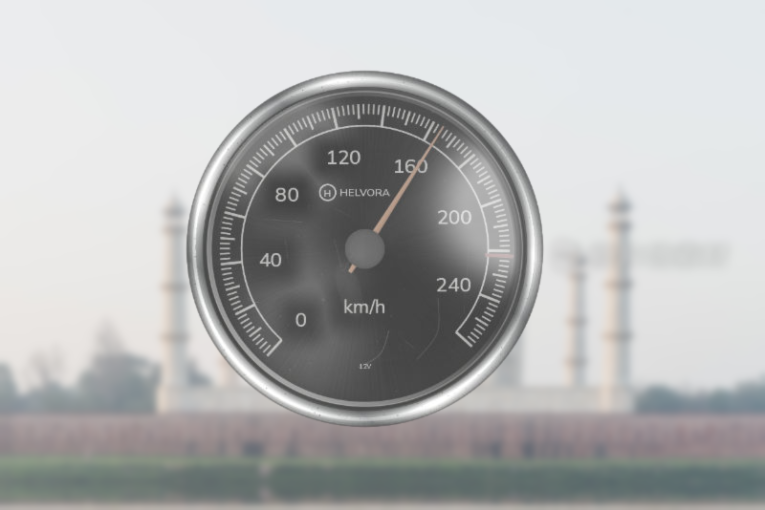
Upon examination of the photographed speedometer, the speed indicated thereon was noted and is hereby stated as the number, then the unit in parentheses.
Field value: 164 (km/h)
